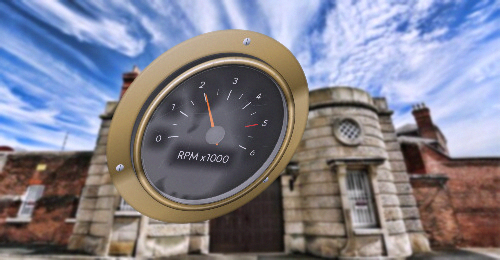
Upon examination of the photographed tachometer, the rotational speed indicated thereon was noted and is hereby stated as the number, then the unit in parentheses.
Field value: 2000 (rpm)
